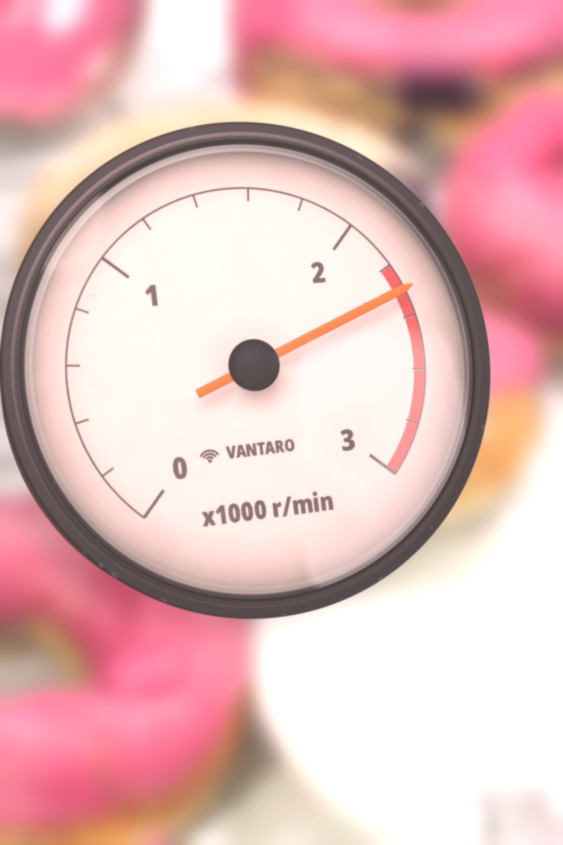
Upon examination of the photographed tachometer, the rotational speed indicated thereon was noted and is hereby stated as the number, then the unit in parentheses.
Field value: 2300 (rpm)
